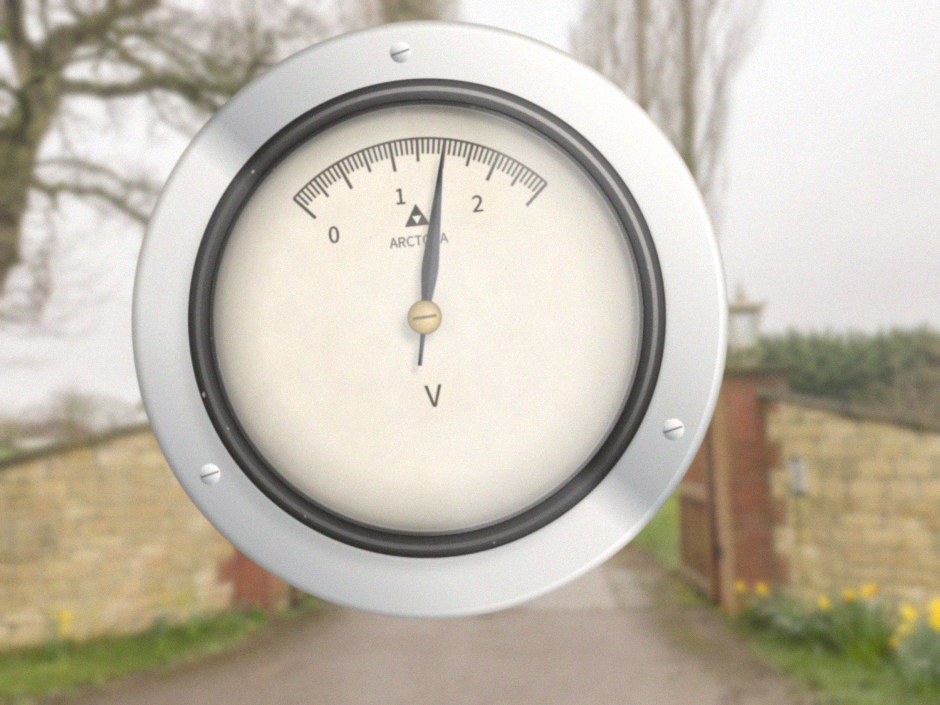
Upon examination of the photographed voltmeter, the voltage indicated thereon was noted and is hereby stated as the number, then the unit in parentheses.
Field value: 1.5 (V)
